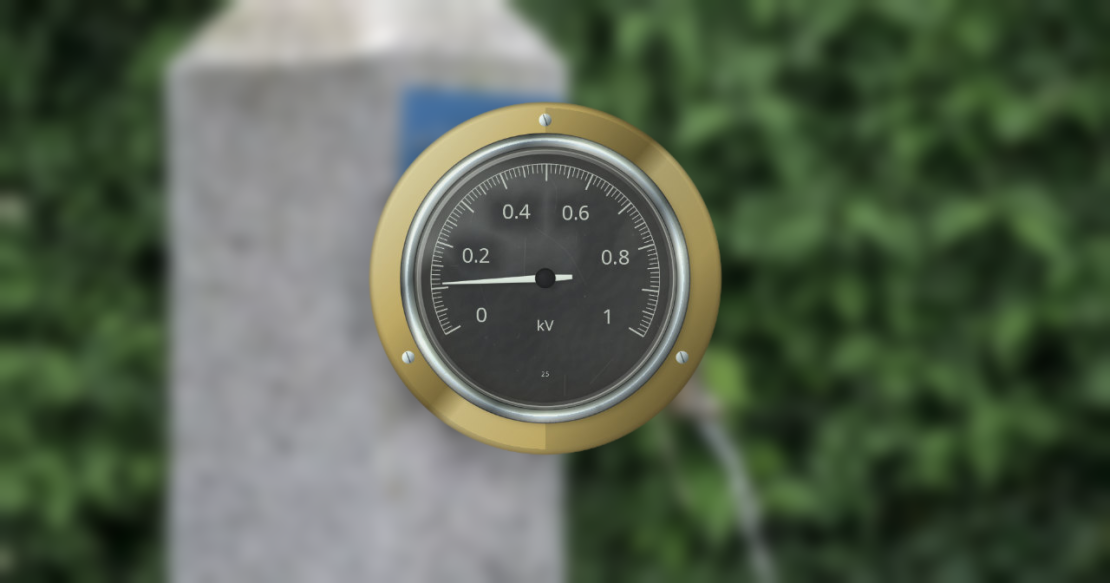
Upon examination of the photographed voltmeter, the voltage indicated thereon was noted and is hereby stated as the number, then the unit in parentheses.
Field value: 0.11 (kV)
